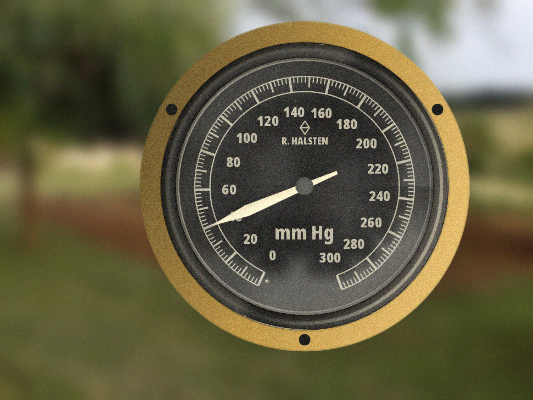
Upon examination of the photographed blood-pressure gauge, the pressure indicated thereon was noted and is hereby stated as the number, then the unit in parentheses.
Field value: 40 (mmHg)
